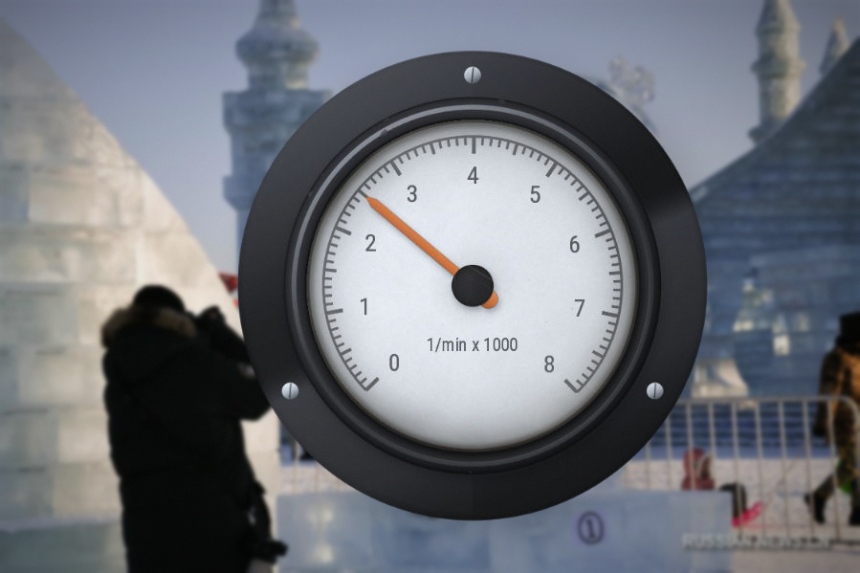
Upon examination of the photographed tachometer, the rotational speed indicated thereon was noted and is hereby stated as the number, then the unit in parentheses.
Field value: 2500 (rpm)
